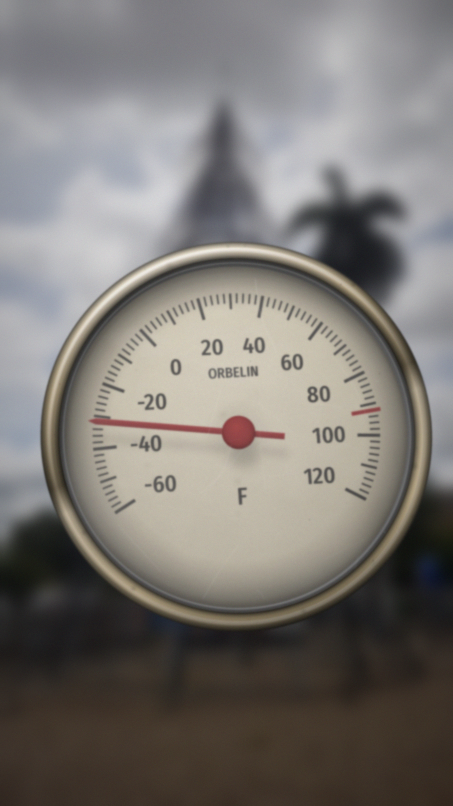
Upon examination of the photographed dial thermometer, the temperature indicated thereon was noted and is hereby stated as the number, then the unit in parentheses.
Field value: -32 (°F)
